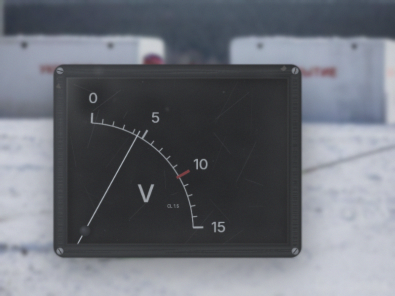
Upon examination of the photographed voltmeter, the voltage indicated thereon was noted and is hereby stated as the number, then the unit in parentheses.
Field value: 4.5 (V)
